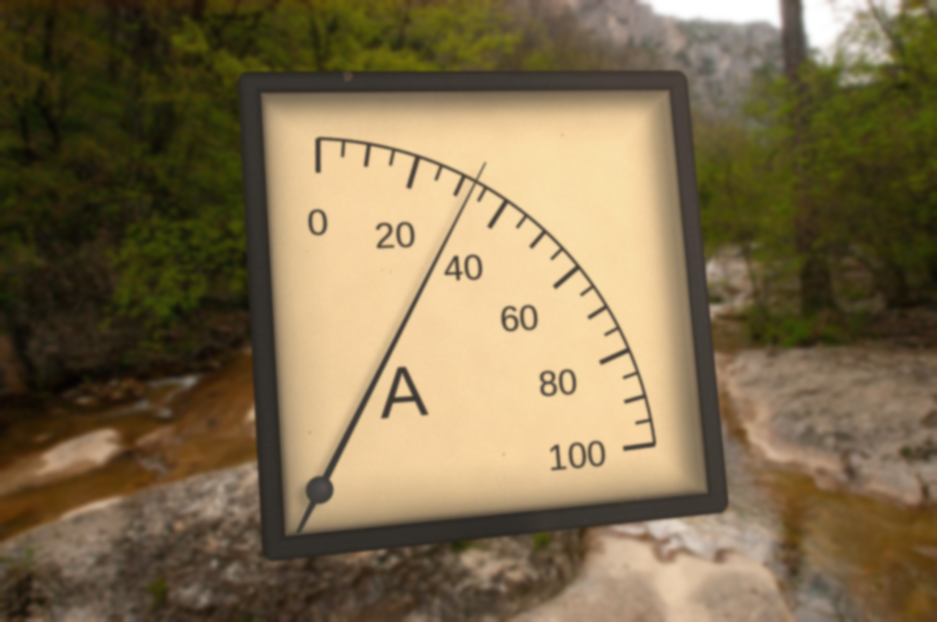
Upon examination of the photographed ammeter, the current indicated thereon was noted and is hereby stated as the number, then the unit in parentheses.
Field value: 32.5 (A)
